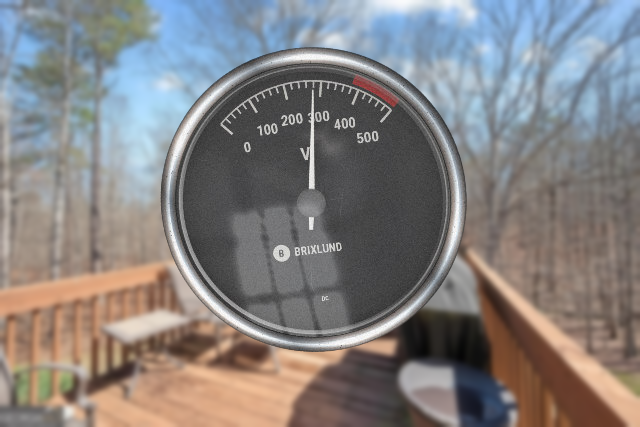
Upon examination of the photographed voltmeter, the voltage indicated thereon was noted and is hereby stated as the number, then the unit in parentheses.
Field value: 280 (V)
